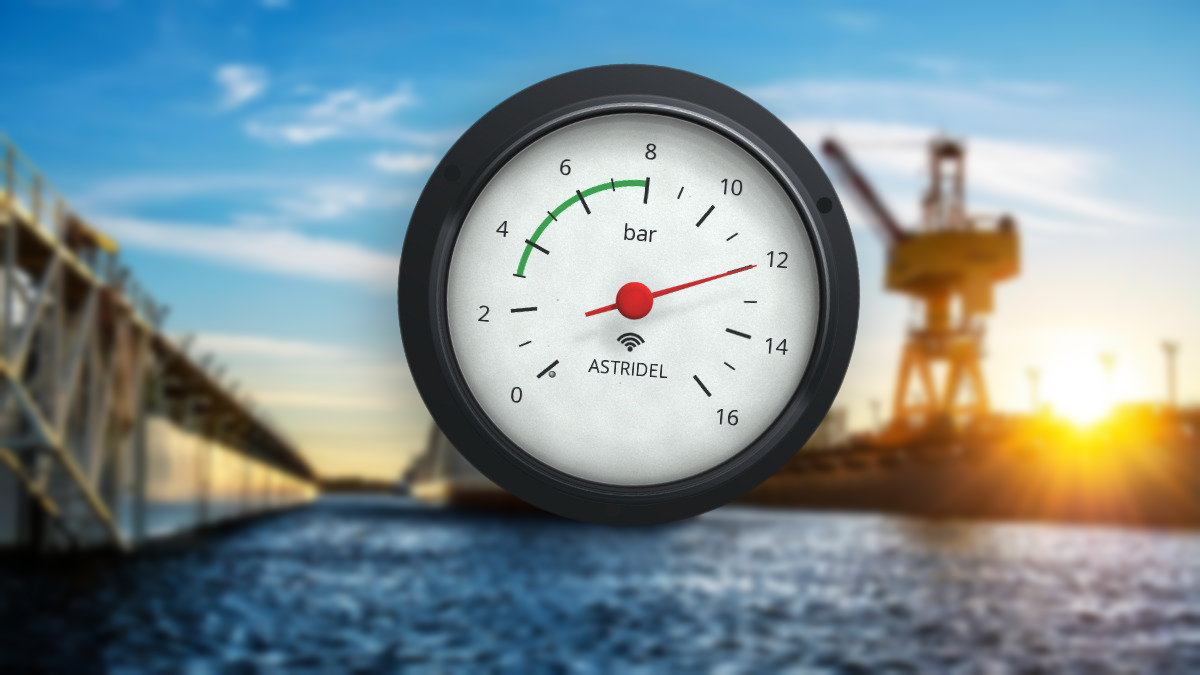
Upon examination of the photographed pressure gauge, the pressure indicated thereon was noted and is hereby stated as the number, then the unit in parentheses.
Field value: 12 (bar)
